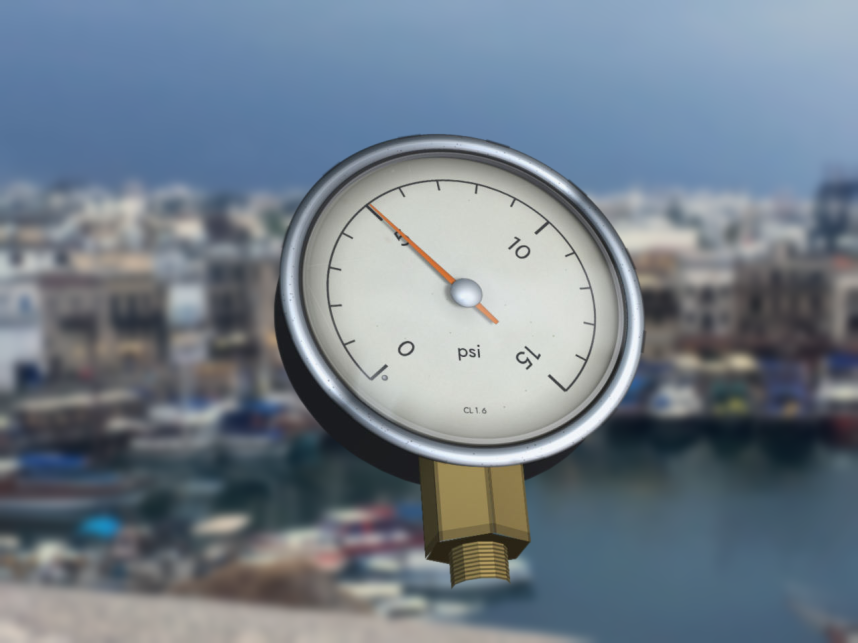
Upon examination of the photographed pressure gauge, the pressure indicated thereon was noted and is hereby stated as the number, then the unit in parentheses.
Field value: 5 (psi)
